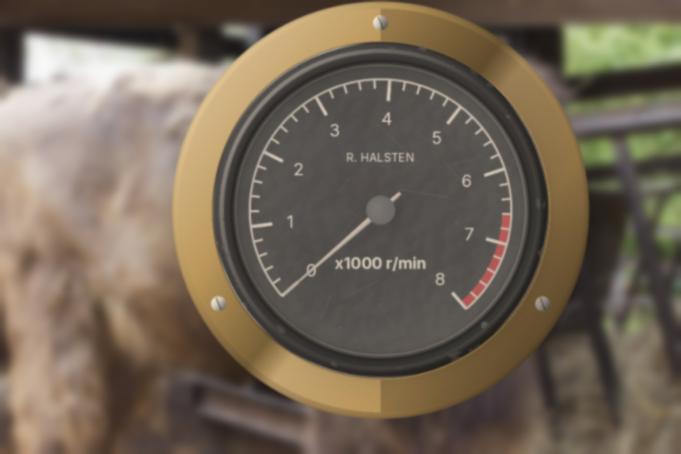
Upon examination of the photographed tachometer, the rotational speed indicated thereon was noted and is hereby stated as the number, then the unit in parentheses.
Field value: 0 (rpm)
